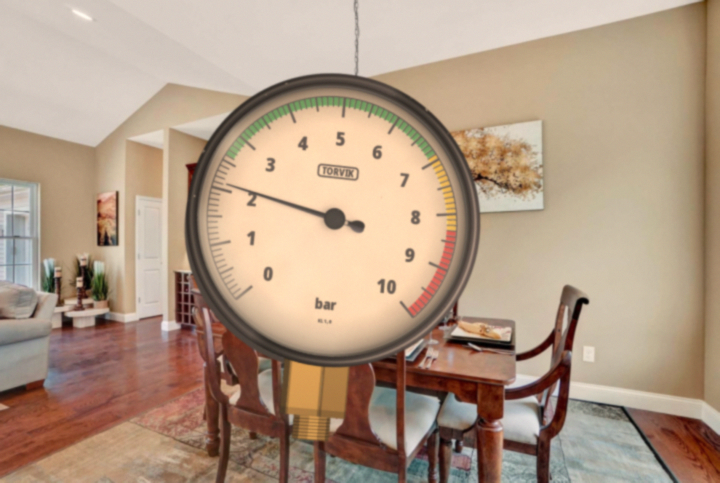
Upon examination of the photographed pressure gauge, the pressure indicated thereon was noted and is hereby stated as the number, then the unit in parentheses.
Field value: 2.1 (bar)
